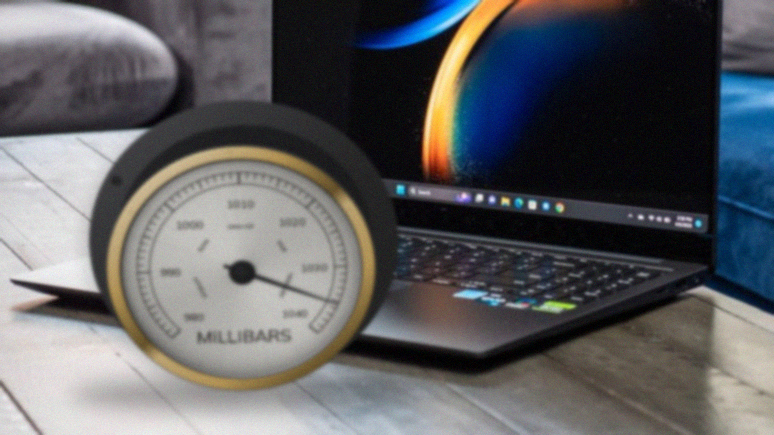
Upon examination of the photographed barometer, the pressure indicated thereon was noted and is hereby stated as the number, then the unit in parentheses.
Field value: 1035 (mbar)
